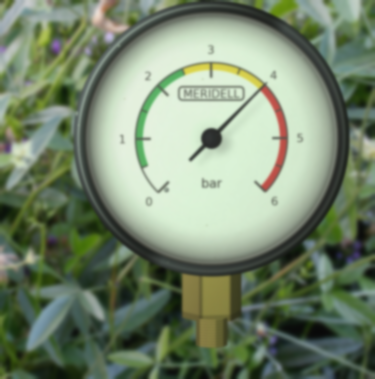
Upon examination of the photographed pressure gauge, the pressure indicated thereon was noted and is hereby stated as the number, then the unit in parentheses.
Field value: 4 (bar)
